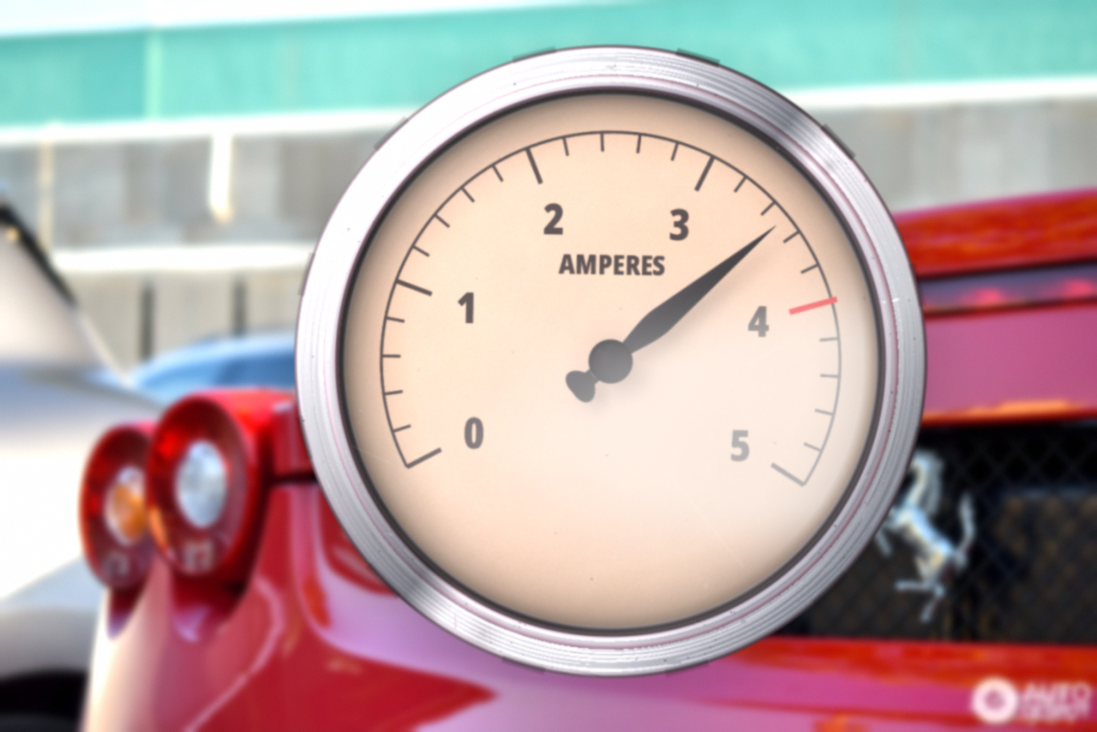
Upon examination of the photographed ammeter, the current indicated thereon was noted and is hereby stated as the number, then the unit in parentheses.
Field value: 3.5 (A)
